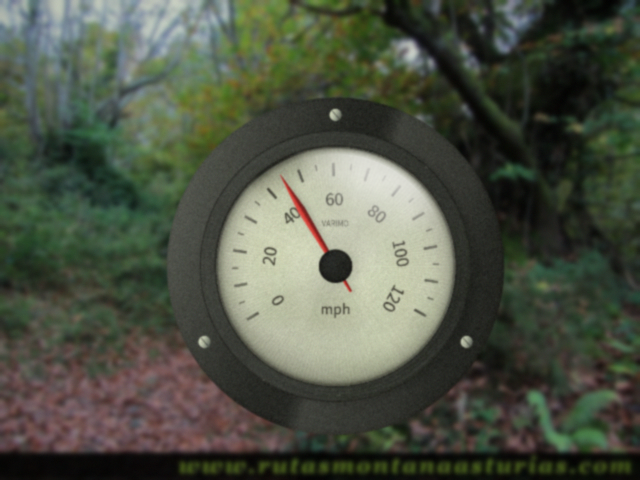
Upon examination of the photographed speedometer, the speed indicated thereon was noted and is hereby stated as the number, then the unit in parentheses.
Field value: 45 (mph)
